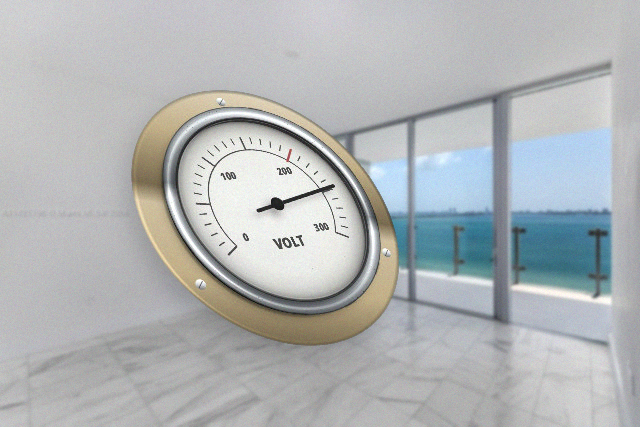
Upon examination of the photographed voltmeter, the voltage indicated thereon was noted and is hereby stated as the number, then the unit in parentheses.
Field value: 250 (V)
